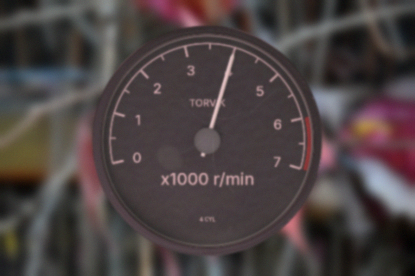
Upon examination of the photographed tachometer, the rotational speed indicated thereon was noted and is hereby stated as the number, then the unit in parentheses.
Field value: 4000 (rpm)
